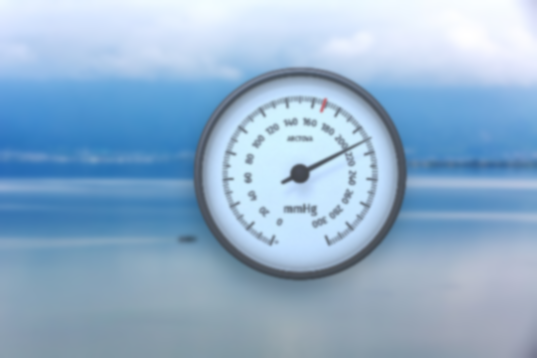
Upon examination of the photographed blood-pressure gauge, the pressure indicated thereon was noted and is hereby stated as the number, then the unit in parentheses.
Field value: 210 (mmHg)
